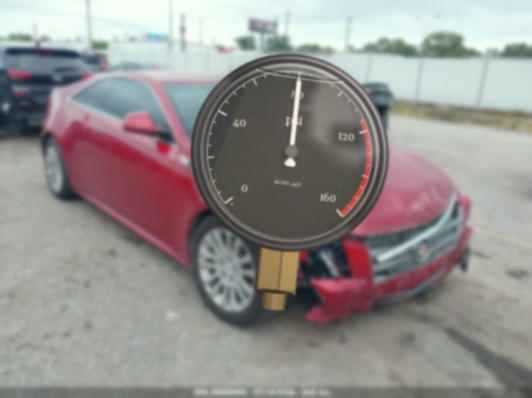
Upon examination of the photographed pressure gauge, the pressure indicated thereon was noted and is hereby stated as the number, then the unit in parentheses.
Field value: 80 (psi)
